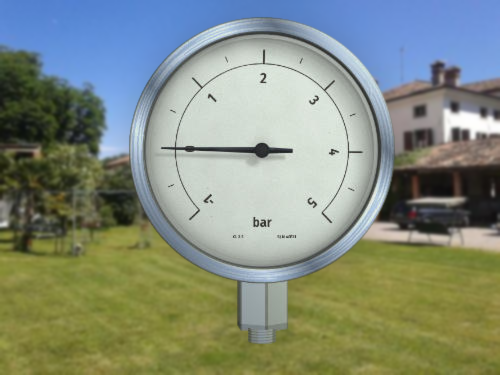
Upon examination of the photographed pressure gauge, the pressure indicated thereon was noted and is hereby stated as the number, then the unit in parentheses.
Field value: 0 (bar)
